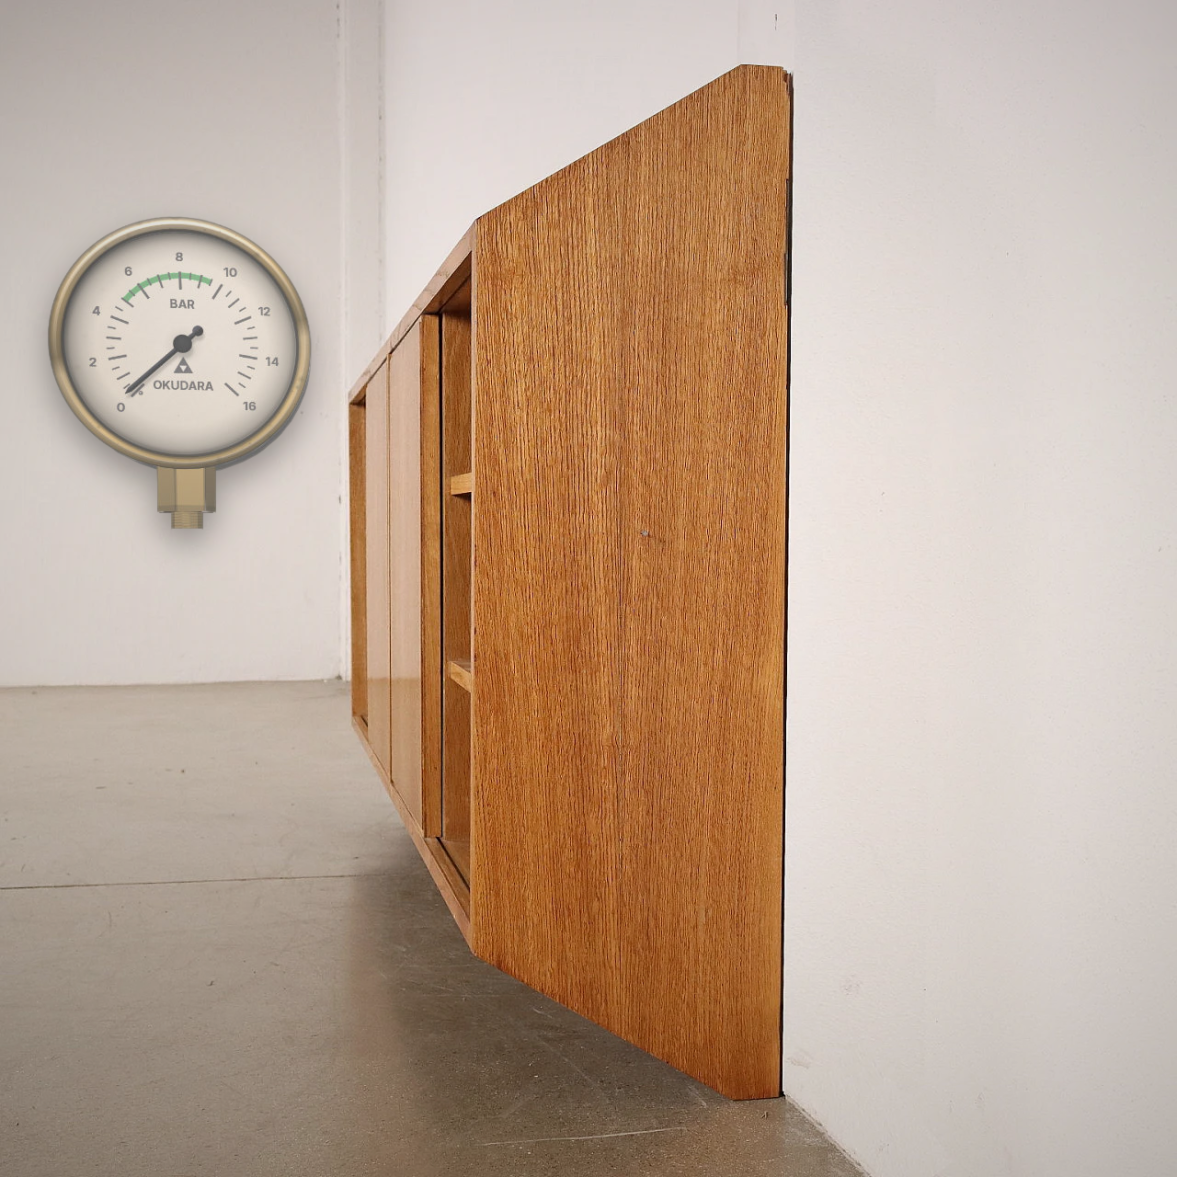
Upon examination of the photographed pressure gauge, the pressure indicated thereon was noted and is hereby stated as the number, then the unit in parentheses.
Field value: 0.25 (bar)
